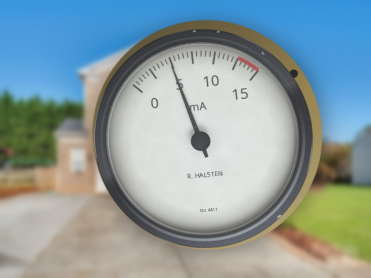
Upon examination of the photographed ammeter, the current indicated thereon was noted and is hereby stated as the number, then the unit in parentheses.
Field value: 5 (mA)
